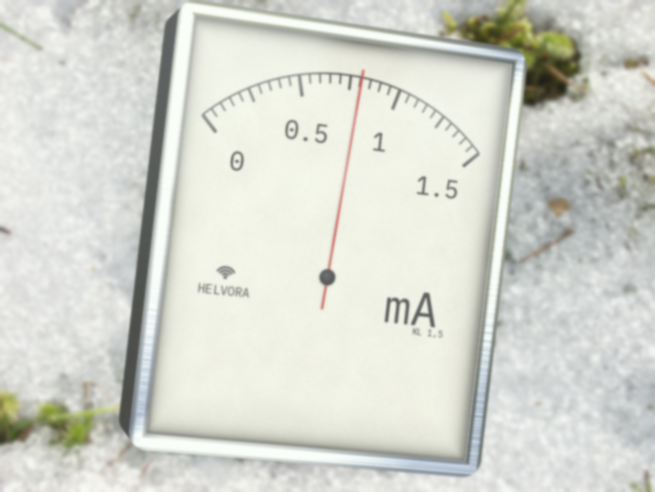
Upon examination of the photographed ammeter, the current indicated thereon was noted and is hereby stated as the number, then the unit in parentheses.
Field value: 0.8 (mA)
